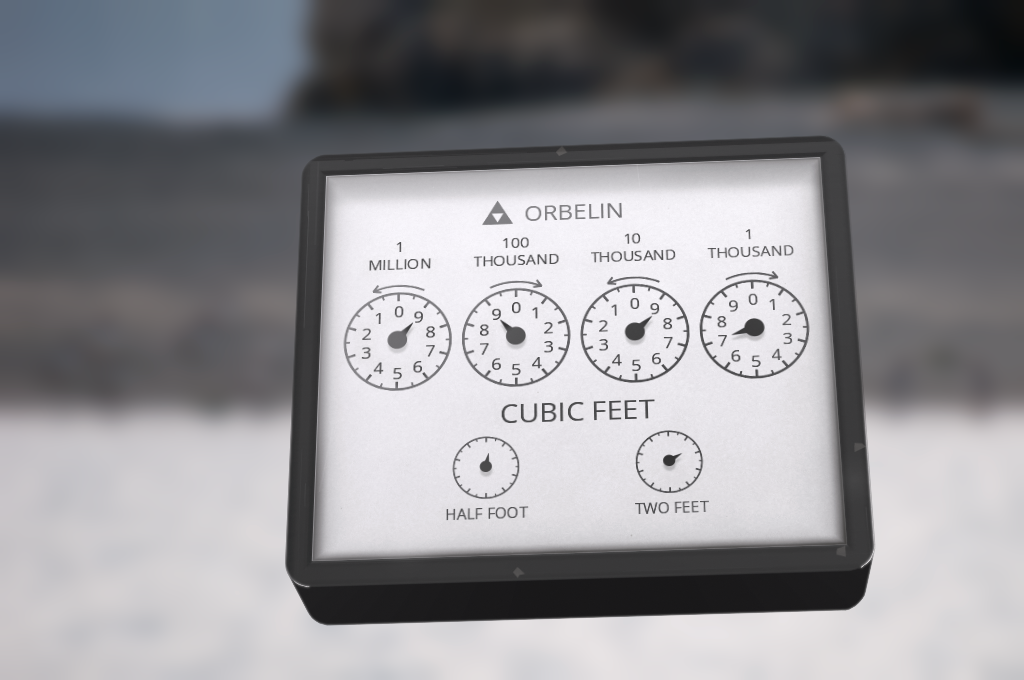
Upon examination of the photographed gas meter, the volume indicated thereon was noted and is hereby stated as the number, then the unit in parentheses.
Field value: 888700 (ft³)
